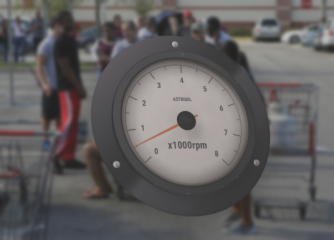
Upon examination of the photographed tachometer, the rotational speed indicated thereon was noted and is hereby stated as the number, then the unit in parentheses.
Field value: 500 (rpm)
